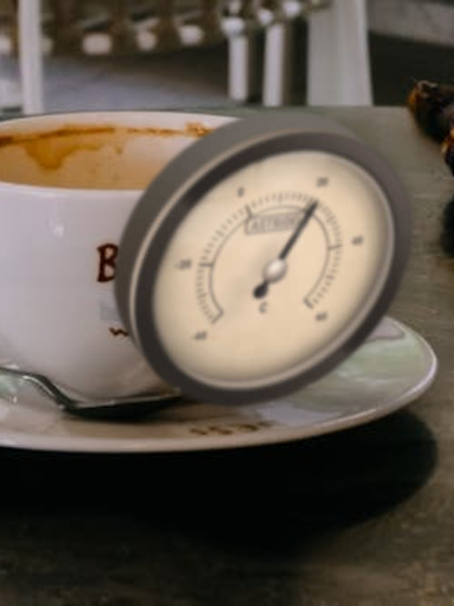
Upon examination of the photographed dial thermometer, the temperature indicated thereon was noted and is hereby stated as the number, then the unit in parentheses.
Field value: 20 (°C)
